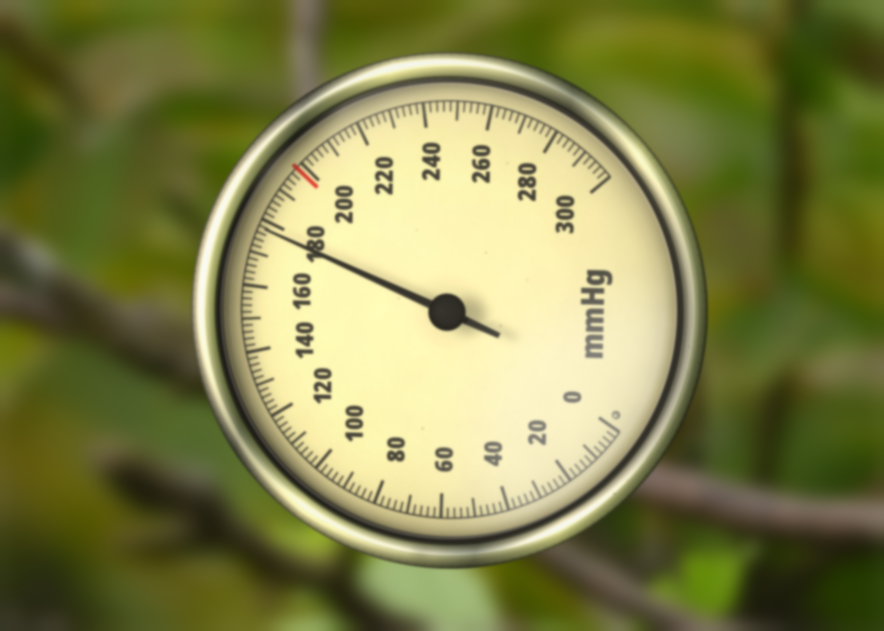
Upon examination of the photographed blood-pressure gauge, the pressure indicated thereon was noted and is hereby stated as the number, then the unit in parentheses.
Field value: 178 (mmHg)
